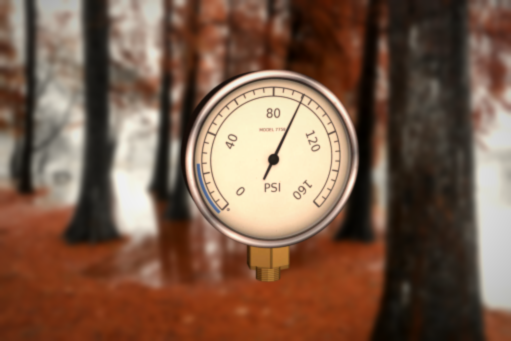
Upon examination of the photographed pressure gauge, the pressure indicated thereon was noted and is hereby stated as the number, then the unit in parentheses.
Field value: 95 (psi)
